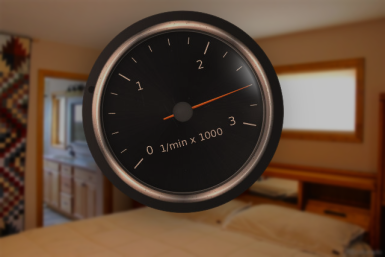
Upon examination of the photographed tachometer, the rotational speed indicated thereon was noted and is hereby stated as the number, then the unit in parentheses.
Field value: 2600 (rpm)
